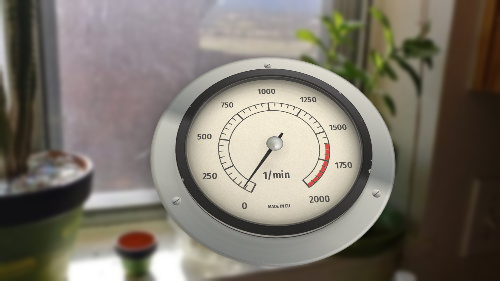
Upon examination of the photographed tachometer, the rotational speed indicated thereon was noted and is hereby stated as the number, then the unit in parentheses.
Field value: 50 (rpm)
